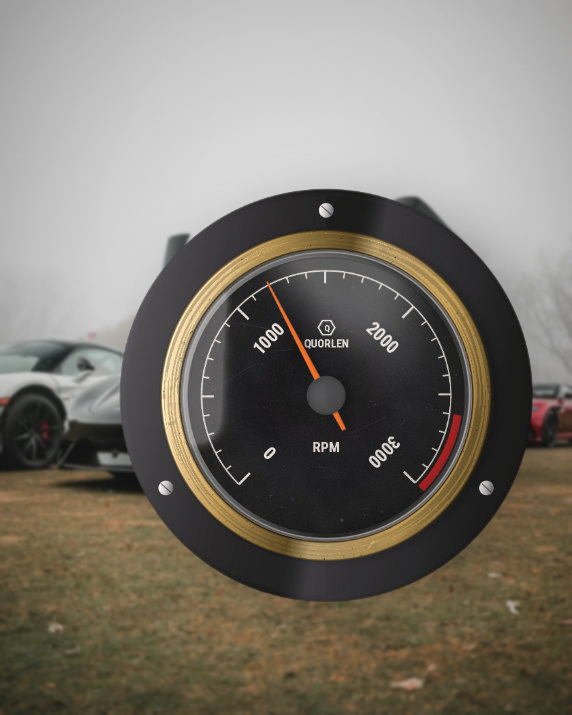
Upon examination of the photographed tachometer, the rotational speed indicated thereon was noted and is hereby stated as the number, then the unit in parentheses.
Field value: 1200 (rpm)
